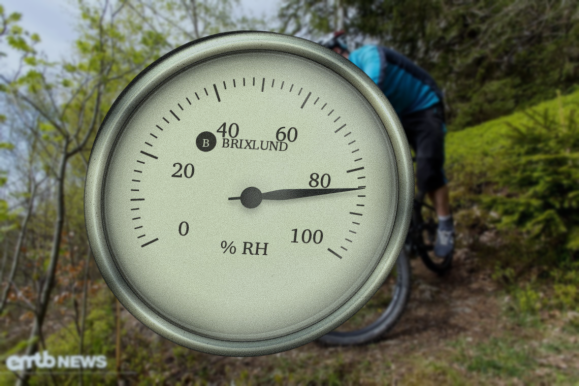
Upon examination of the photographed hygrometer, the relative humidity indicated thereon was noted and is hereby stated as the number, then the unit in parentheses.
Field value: 84 (%)
